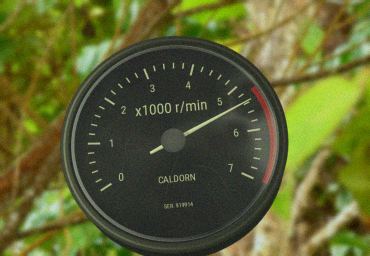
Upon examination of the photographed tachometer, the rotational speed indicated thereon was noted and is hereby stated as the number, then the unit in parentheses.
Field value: 5400 (rpm)
